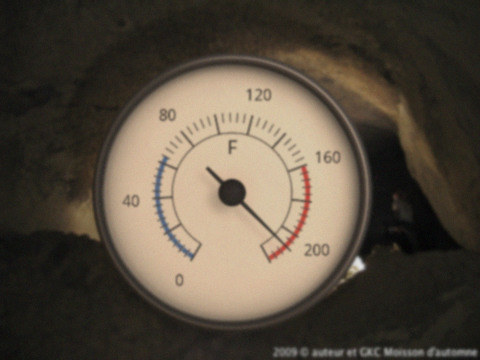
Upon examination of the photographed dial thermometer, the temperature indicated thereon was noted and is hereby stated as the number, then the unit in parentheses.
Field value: 208 (°F)
